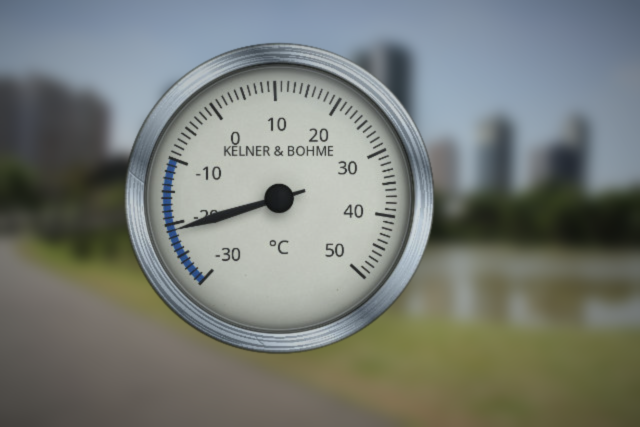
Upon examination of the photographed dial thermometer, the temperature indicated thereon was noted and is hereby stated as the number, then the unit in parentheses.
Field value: -21 (°C)
